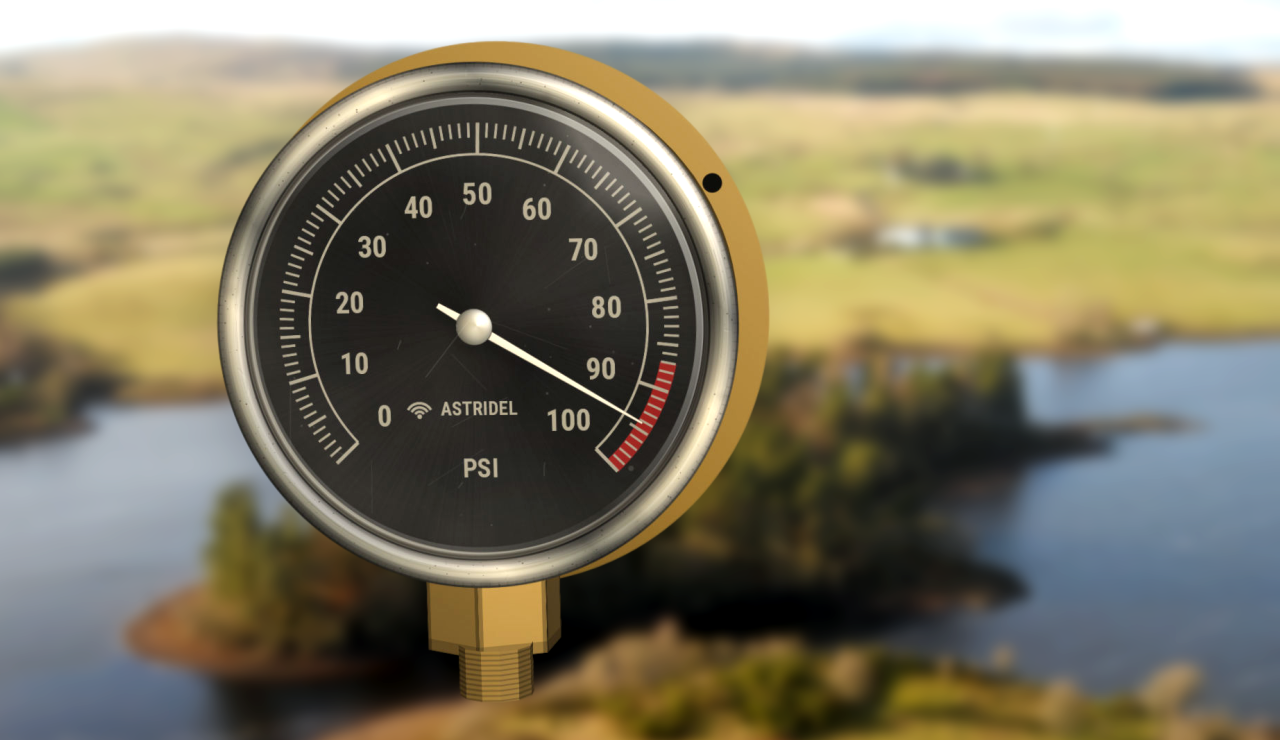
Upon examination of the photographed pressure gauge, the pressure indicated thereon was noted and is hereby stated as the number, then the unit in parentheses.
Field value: 94 (psi)
